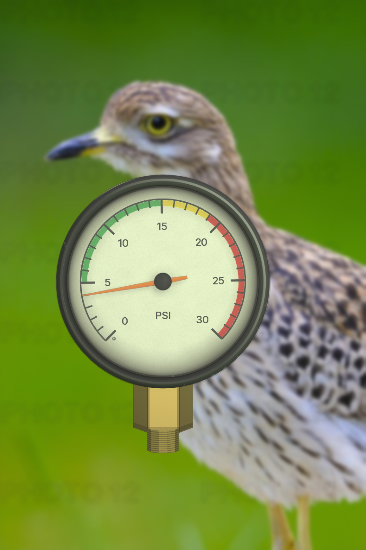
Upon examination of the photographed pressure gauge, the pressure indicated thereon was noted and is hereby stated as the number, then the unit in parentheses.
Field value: 4 (psi)
